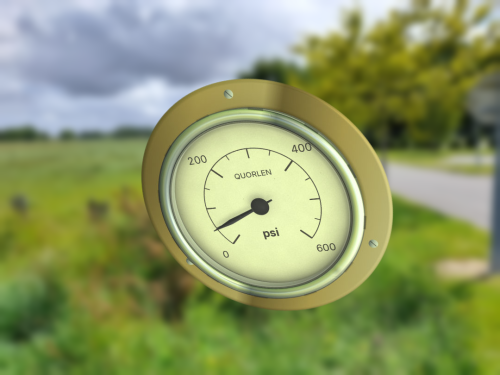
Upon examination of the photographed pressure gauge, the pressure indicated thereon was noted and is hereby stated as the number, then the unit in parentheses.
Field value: 50 (psi)
